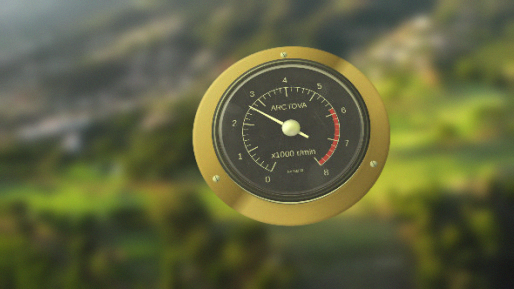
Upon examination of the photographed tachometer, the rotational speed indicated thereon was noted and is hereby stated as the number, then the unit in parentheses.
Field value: 2600 (rpm)
